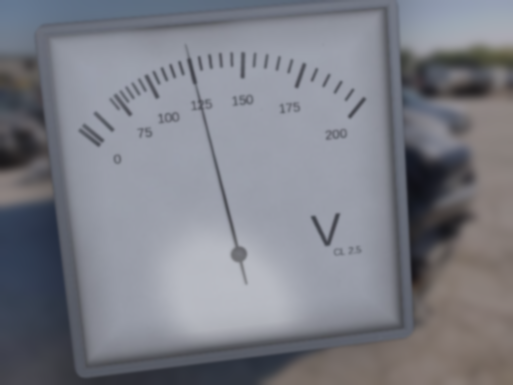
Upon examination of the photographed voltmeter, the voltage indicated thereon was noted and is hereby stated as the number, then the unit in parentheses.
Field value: 125 (V)
